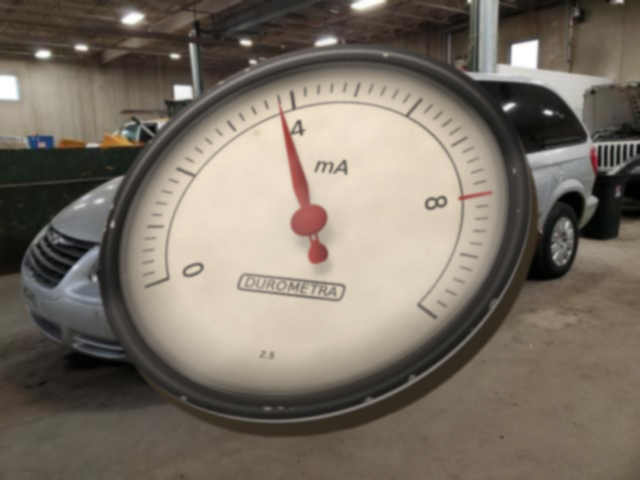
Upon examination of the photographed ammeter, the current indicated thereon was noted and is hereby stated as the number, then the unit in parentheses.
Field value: 3.8 (mA)
